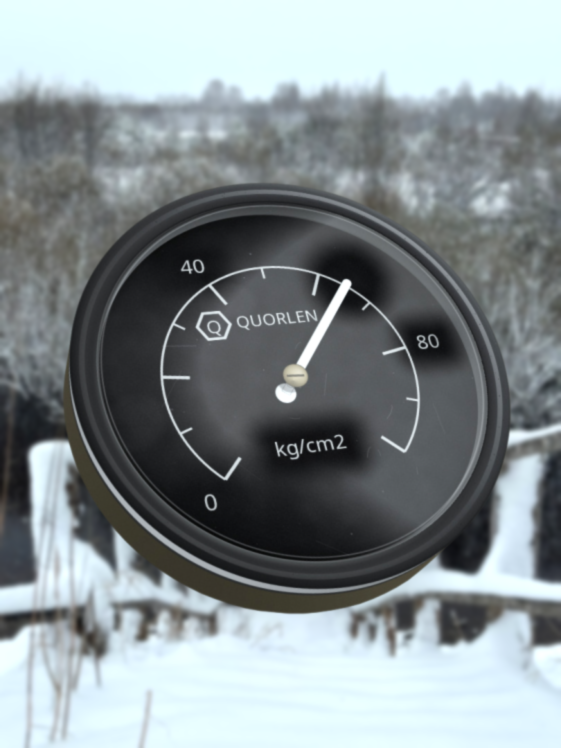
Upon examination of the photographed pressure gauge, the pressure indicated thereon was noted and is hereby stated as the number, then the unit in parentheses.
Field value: 65 (kg/cm²)
